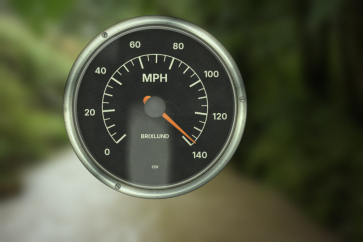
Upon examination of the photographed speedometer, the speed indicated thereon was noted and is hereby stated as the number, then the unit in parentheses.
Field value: 137.5 (mph)
